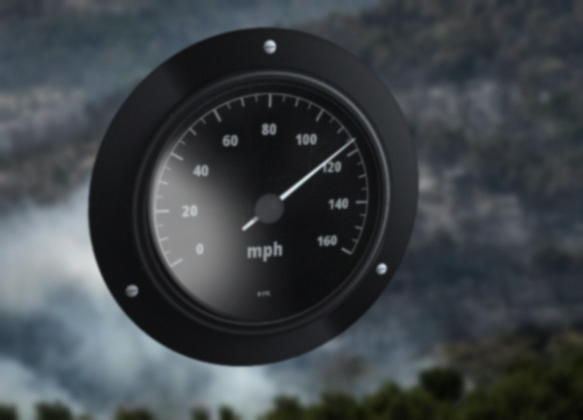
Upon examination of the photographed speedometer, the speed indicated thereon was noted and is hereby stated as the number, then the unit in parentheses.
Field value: 115 (mph)
